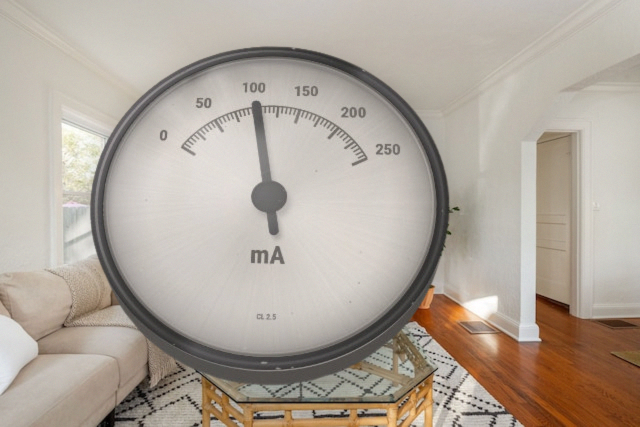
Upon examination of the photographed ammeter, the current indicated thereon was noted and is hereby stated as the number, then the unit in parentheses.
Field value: 100 (mA)
